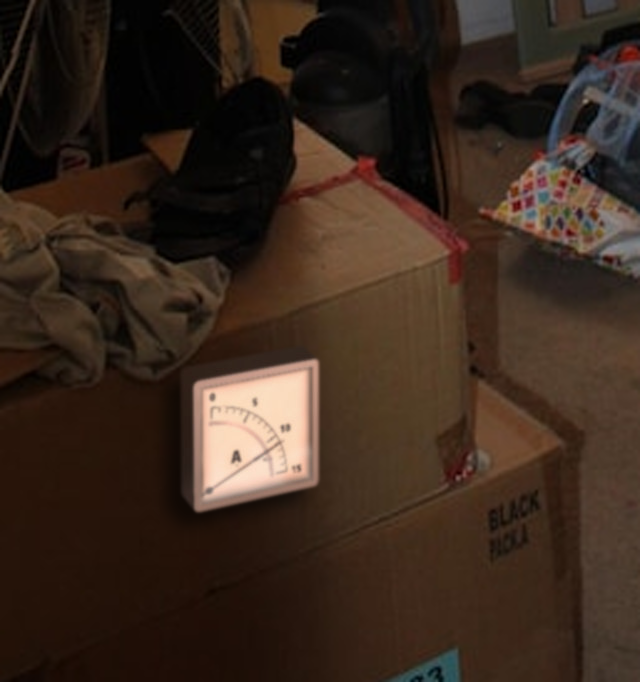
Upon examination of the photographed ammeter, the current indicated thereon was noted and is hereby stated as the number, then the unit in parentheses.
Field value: 11 (A)
